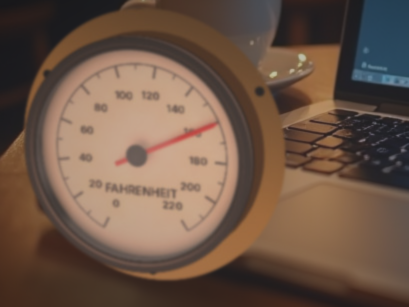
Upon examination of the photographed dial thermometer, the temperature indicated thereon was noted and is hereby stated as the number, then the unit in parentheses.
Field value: 160 (°F)
